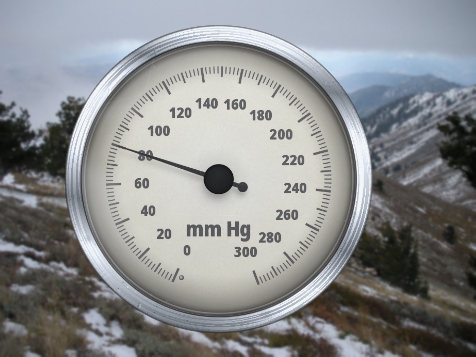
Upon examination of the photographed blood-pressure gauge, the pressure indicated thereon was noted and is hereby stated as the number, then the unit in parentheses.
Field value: 80 (mmHg)
